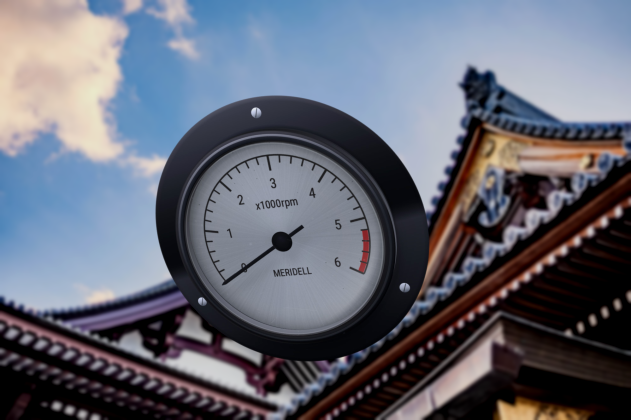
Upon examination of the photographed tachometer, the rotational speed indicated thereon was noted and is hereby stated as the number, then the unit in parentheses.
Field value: 0 (rpm)
